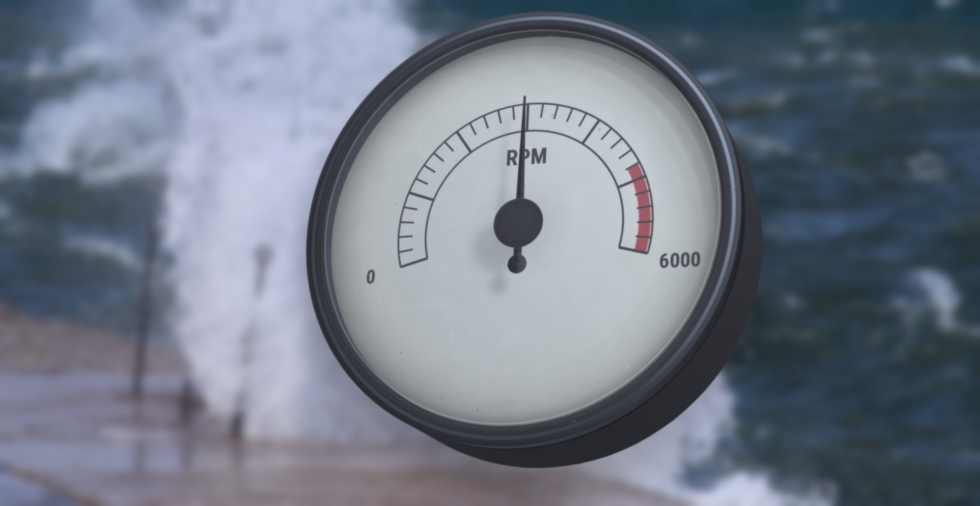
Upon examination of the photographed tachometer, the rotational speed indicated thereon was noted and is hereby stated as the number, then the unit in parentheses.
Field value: 3000 (rpm)
